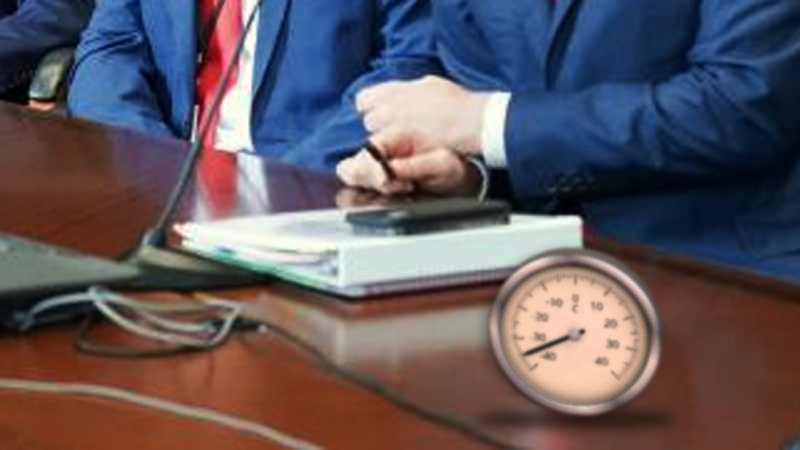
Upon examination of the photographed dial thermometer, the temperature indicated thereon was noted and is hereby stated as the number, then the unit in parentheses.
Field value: -35 (°C)
